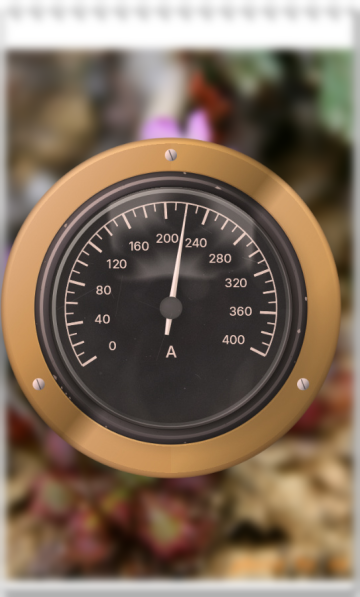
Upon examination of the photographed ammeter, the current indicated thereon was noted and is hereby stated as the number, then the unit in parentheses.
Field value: 220 (A)
